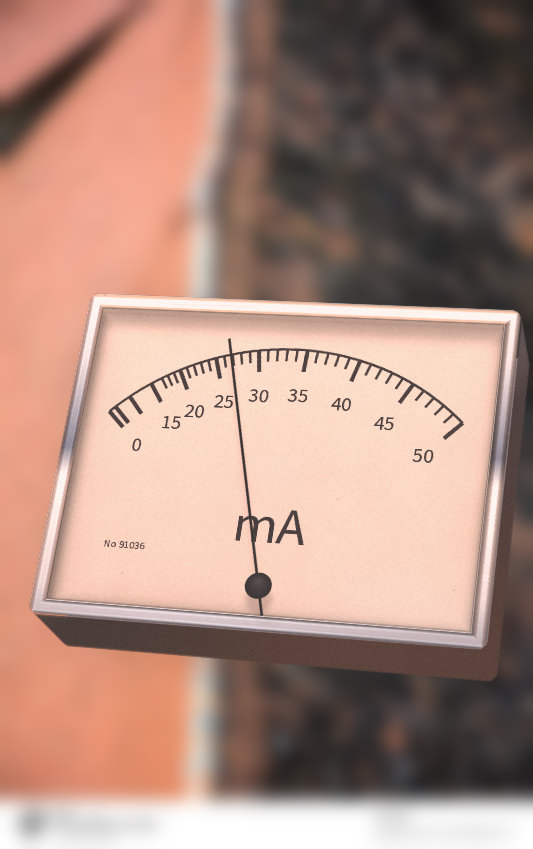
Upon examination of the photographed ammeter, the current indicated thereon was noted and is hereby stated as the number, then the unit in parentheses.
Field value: 27 (mA)
